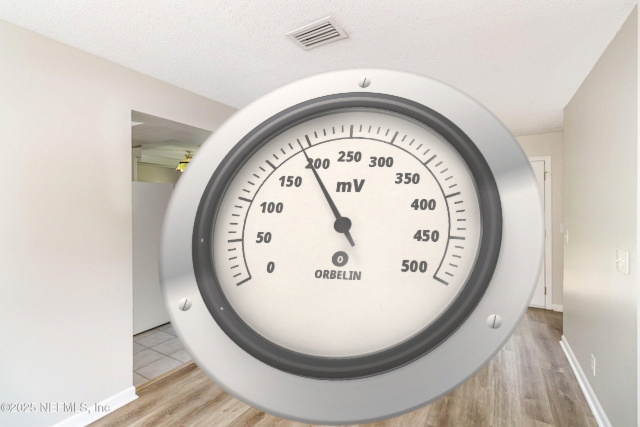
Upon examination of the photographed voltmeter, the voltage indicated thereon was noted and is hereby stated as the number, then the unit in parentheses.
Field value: 190 (mV)
